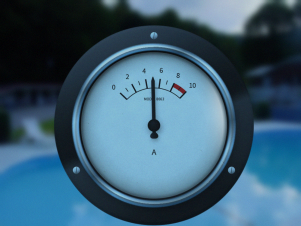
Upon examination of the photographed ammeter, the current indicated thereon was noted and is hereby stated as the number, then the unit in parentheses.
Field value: 5 (A)
